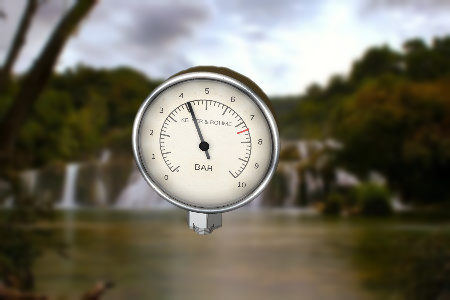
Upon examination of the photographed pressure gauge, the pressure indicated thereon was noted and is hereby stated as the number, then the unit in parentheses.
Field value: 4.2 (bar)
